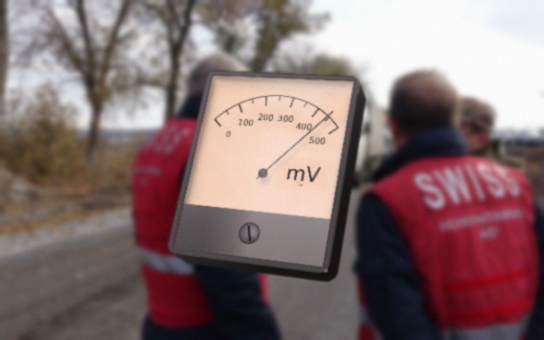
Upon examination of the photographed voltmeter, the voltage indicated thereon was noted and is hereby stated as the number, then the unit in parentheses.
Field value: 450 (mV)
